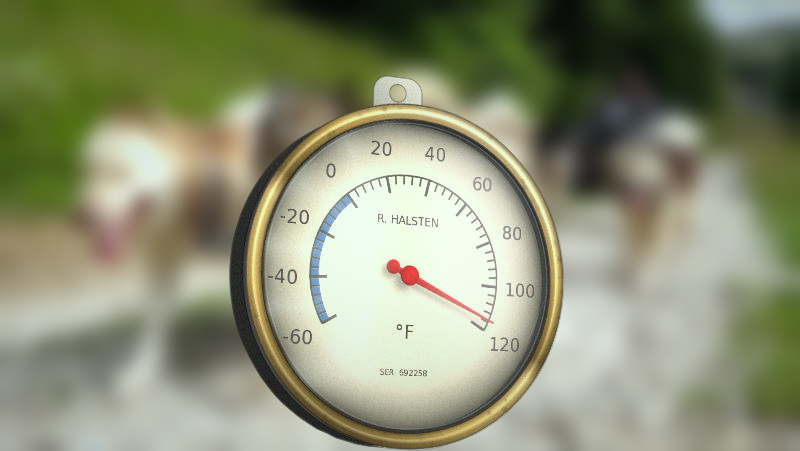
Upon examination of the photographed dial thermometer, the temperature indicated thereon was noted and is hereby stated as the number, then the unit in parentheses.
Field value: 116 (°F)
